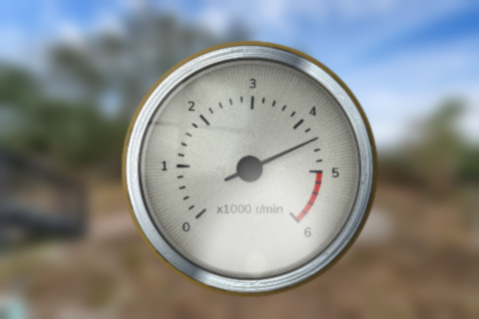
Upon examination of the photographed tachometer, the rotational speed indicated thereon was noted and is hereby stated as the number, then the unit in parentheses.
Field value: 4400 (rpm)
